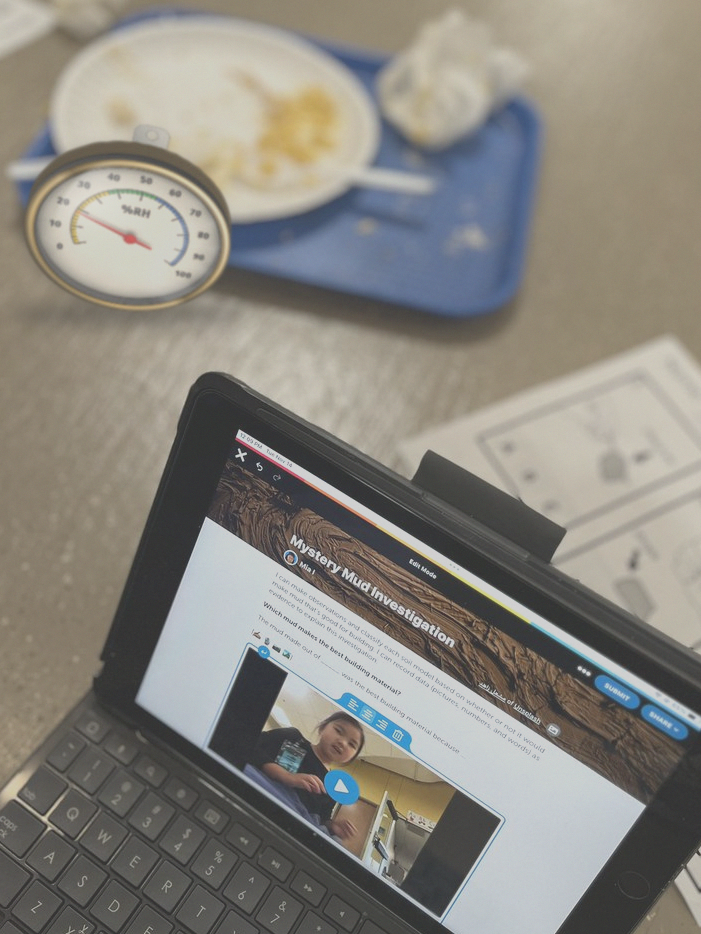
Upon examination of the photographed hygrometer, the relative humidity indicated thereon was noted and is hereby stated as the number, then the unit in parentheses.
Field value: 20 (%)
